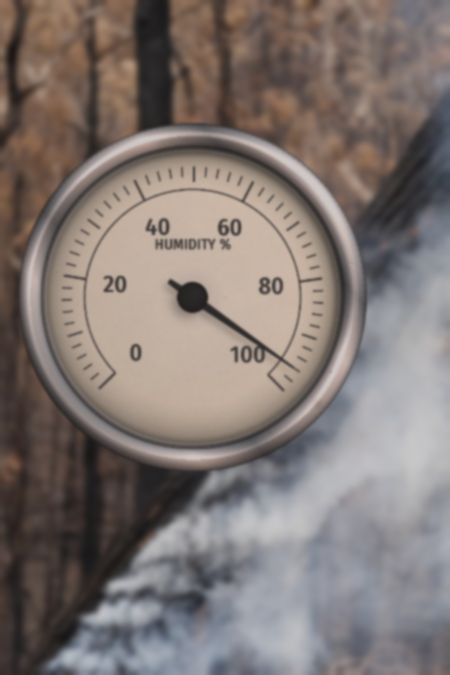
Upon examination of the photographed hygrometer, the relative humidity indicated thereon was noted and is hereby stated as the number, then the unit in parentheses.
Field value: 96 (%)
